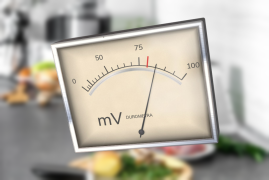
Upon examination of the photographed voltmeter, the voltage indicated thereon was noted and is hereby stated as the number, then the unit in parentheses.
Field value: 85 (mV)
